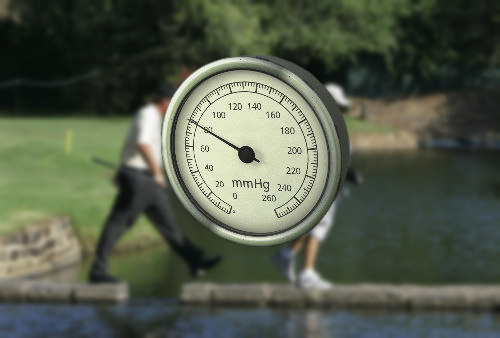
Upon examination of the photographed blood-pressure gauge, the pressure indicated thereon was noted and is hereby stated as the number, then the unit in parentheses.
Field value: 80 (mmHg)
